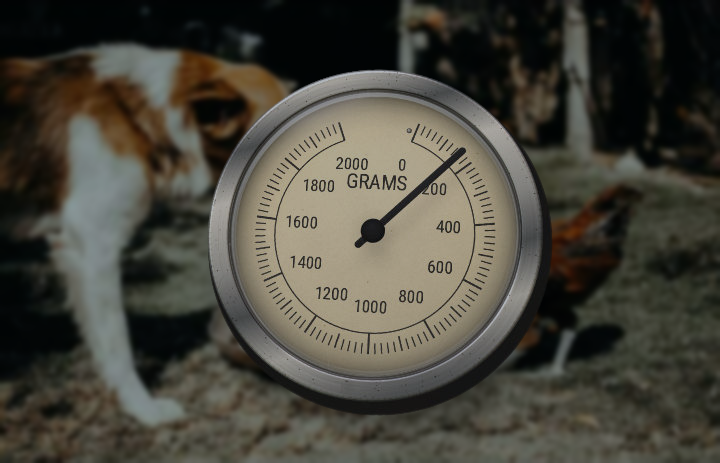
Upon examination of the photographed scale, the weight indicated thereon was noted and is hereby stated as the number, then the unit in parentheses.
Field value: 160 (g)
